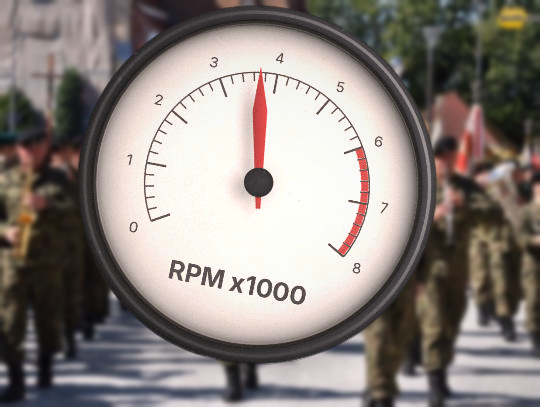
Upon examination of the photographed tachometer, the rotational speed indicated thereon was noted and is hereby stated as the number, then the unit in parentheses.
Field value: 3700 (rpm)
